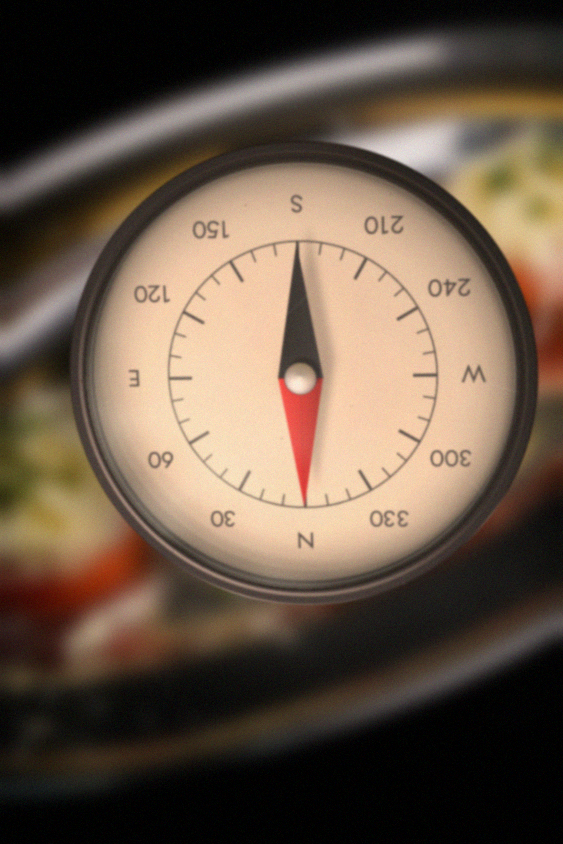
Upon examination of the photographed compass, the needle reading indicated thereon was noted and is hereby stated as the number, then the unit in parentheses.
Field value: 0 (°)
